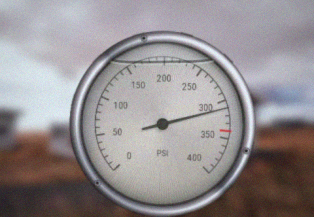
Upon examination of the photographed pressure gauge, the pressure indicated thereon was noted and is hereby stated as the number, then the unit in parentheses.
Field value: 310 (psi)
